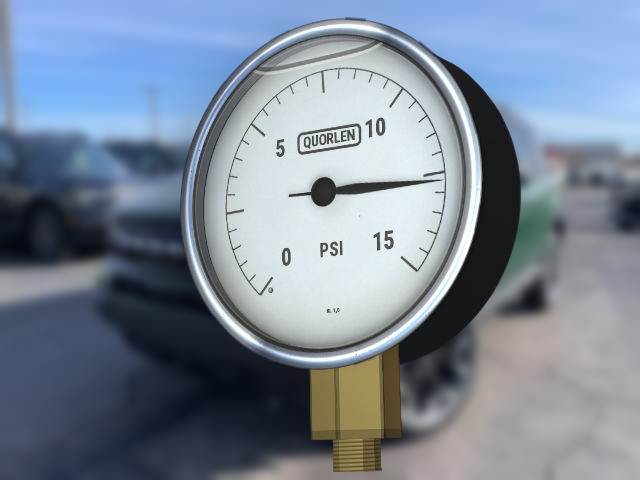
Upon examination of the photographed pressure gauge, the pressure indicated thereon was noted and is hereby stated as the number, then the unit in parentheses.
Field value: 12.75 (psi)
